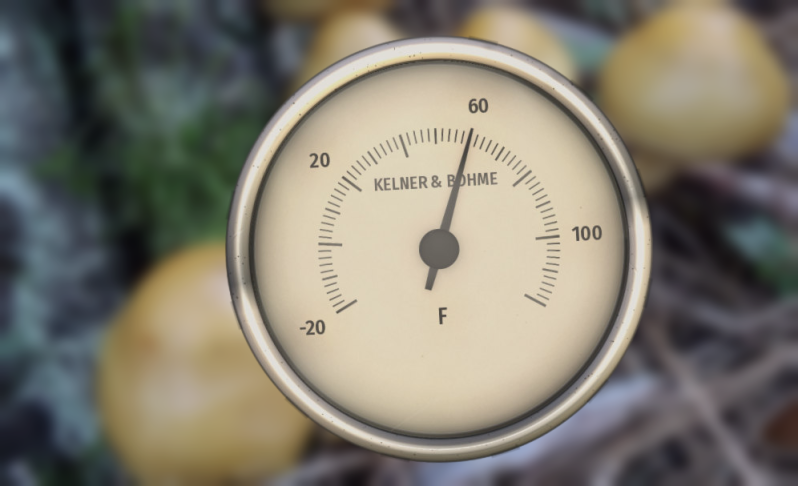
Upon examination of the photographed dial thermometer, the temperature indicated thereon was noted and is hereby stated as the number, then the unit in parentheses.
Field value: 60 (°F)
